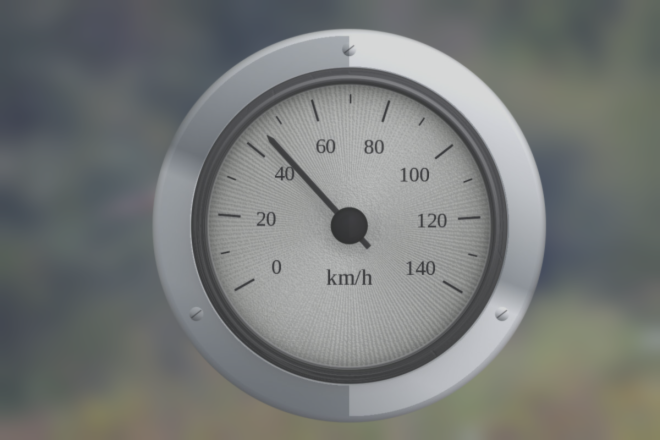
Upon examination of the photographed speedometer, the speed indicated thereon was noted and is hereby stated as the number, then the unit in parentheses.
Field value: 45 (km/h)
